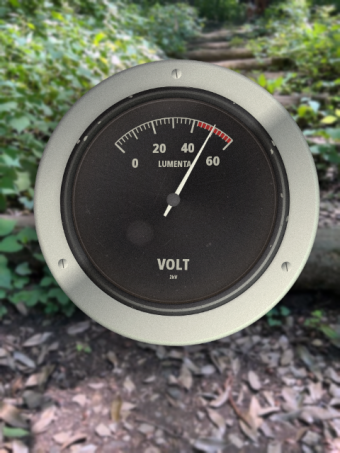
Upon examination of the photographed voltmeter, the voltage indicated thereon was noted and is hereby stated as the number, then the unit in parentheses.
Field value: 50 (V)
